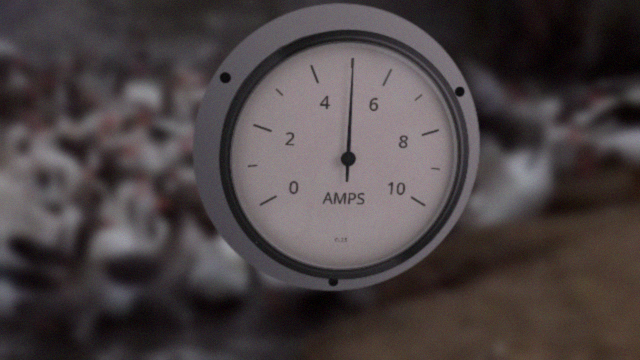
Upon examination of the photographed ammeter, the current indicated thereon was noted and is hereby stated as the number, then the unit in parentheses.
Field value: 5 (A)
